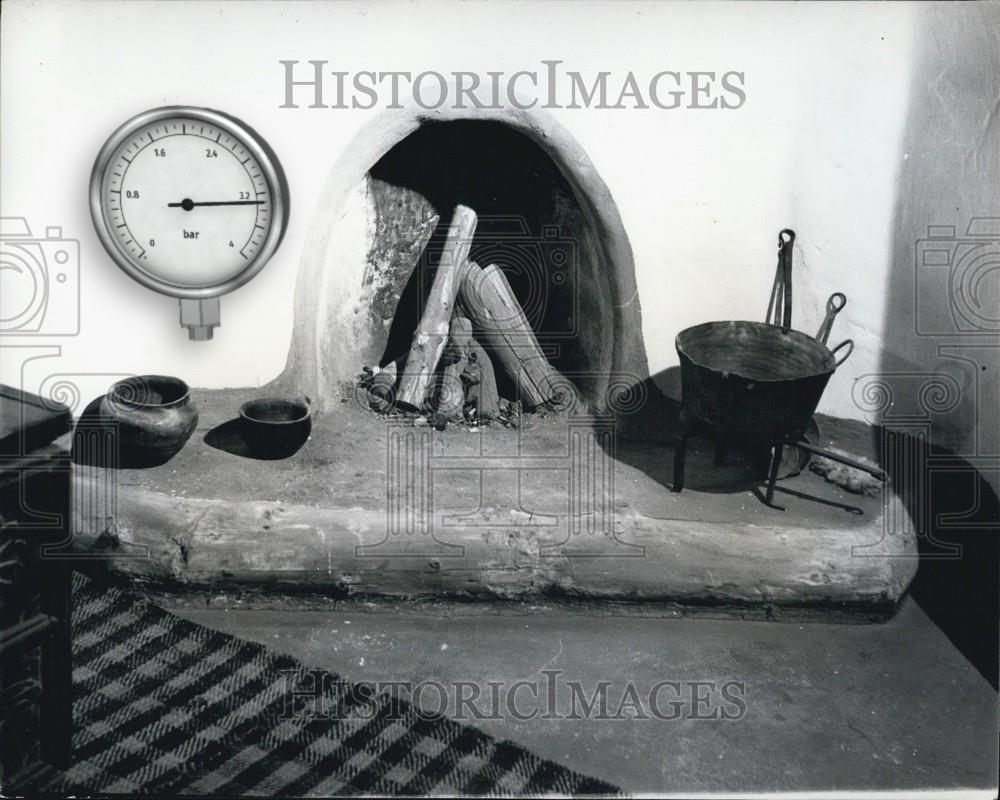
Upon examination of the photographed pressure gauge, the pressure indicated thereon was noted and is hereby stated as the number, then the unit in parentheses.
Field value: 3.3 (bar)
